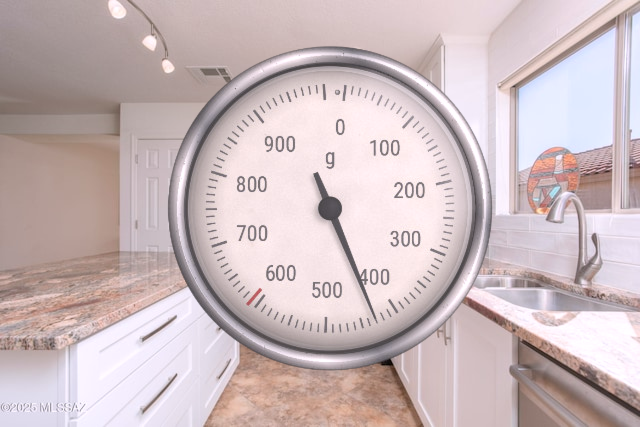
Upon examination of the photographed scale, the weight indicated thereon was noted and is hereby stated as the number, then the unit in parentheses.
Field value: 430 (g)
